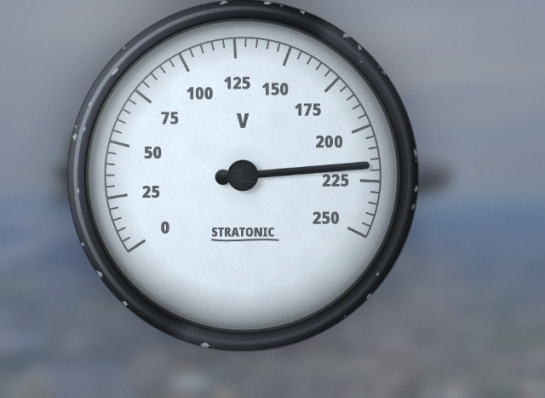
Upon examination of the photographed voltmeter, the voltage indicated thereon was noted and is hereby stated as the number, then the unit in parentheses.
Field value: 217.5 (V)
